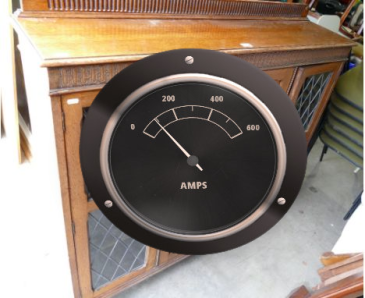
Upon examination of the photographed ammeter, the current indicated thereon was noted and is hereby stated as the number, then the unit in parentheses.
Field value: 100 (A)
